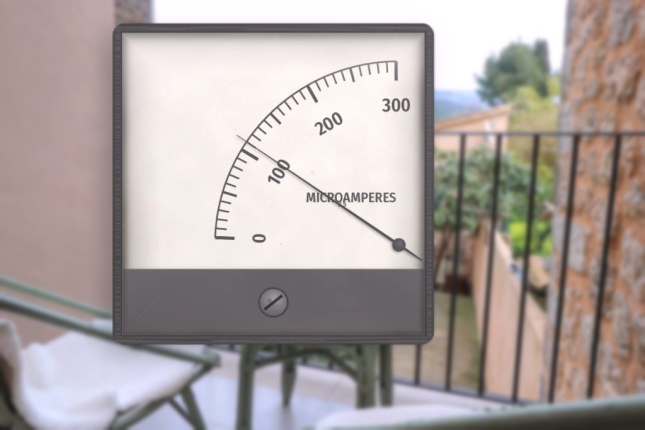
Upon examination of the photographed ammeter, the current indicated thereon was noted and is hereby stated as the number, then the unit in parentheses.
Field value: 110 (µA)
